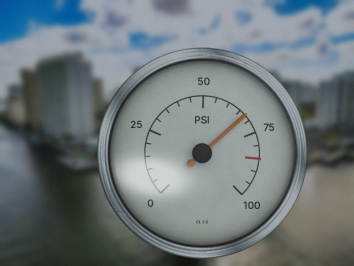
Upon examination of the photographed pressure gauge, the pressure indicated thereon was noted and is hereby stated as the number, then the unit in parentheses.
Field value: 67.5 (psi)
